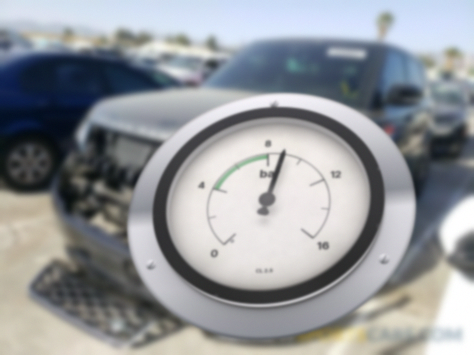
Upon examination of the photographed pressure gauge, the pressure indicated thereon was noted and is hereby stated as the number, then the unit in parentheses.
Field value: 9 (bar)
